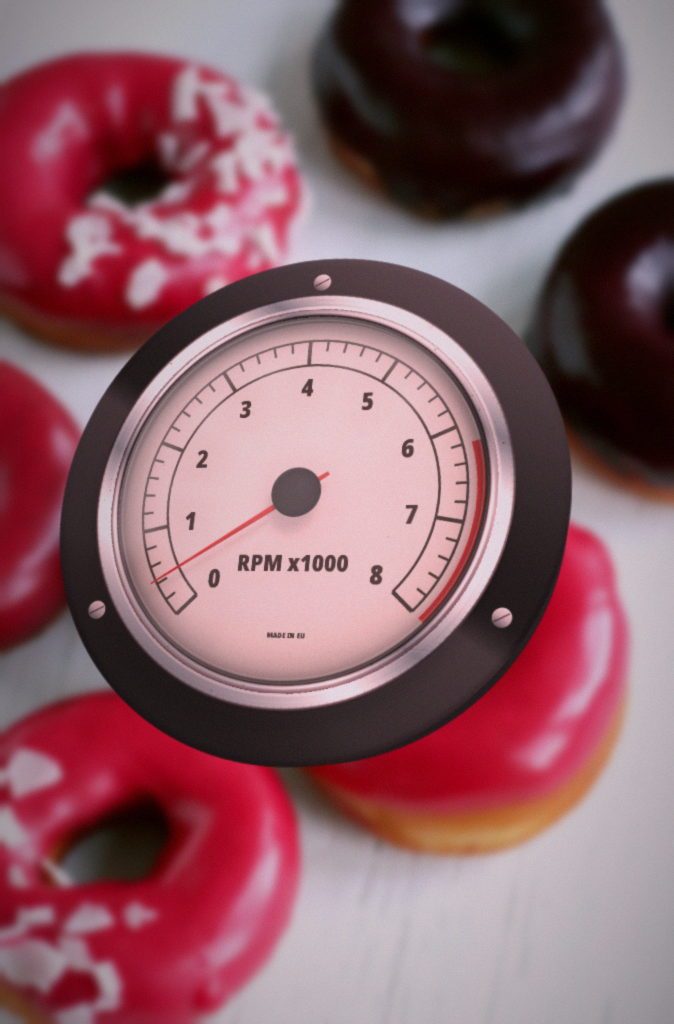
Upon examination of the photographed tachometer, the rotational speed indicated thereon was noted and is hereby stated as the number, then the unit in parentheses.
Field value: 400 (rpm)
